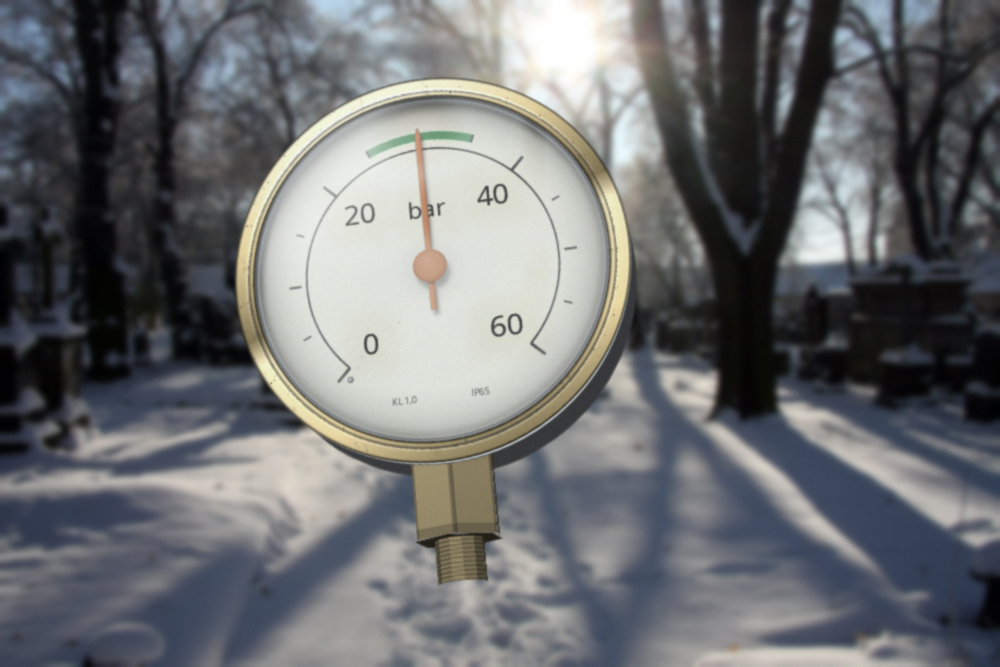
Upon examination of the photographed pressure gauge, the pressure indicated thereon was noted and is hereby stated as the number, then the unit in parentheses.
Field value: 30 (bar)
